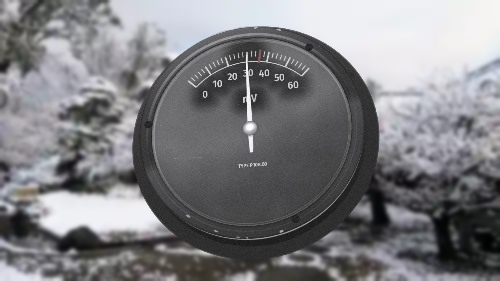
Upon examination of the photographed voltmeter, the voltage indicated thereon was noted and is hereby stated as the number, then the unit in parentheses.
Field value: 30 (mV)
